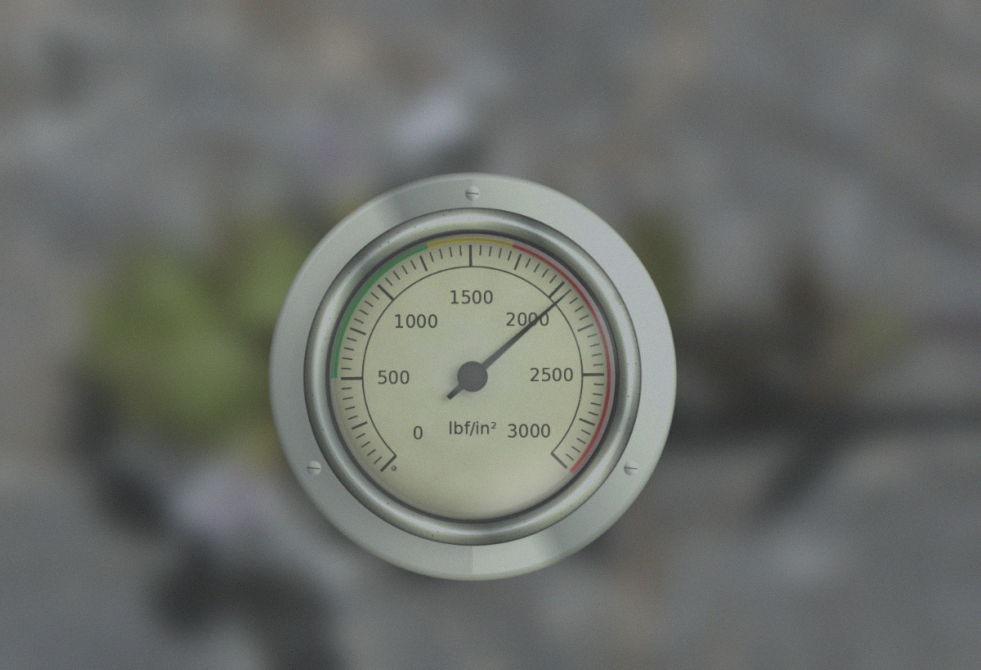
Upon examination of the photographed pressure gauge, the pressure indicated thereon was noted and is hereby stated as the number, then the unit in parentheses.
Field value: 2050 (psi)
